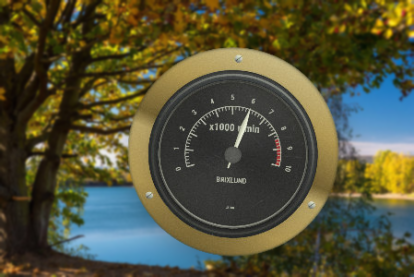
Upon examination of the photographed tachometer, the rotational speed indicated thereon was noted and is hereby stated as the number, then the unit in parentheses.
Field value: 6000 (rpm)
